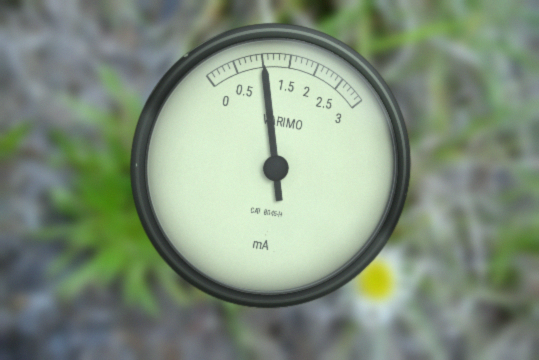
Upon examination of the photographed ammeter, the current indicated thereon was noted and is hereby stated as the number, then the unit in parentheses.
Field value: 1 (mA)
